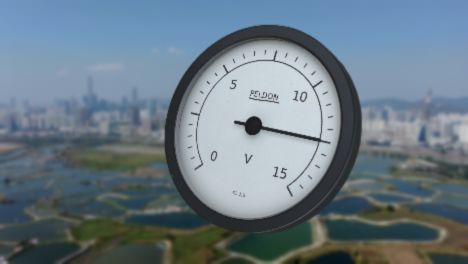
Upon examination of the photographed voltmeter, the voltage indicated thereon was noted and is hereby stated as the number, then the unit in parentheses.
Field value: 12.5 (V)
